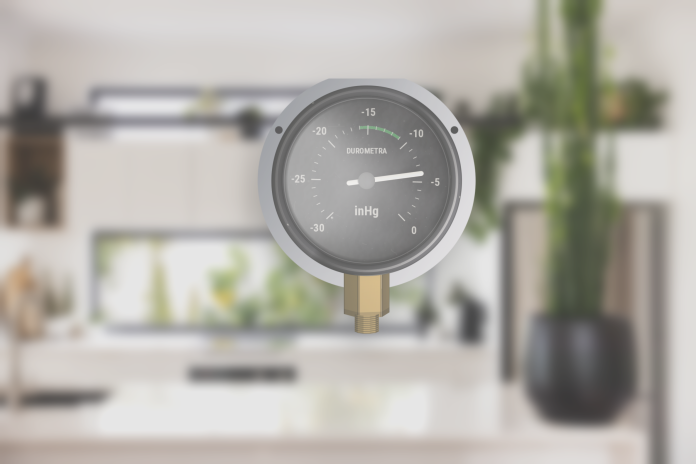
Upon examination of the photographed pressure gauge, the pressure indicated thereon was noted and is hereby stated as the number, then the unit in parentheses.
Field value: -6 (inHg)
